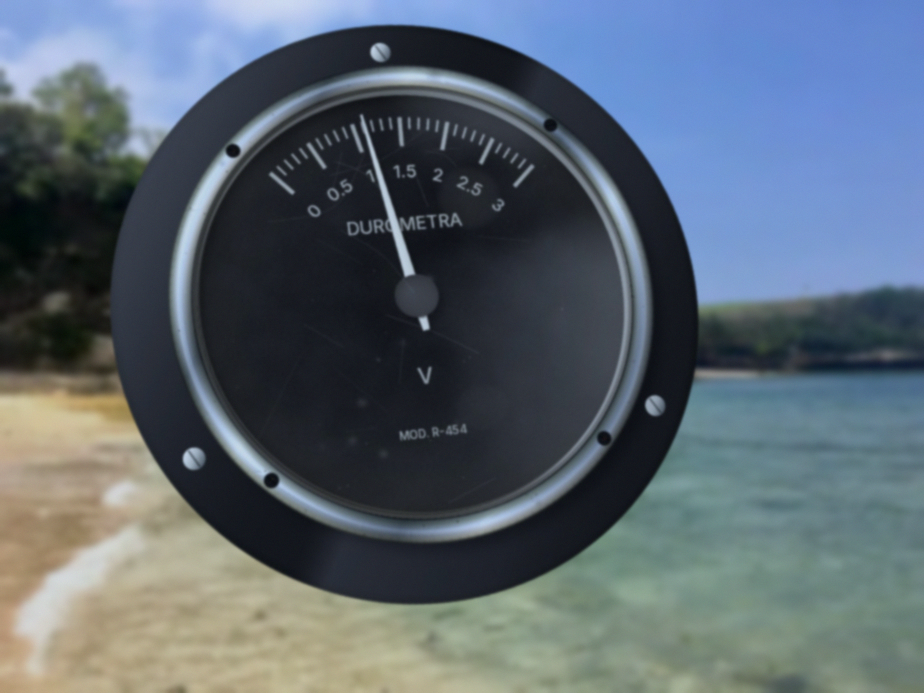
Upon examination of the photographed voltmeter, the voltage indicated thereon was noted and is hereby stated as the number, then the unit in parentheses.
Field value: 1.1 (V)
